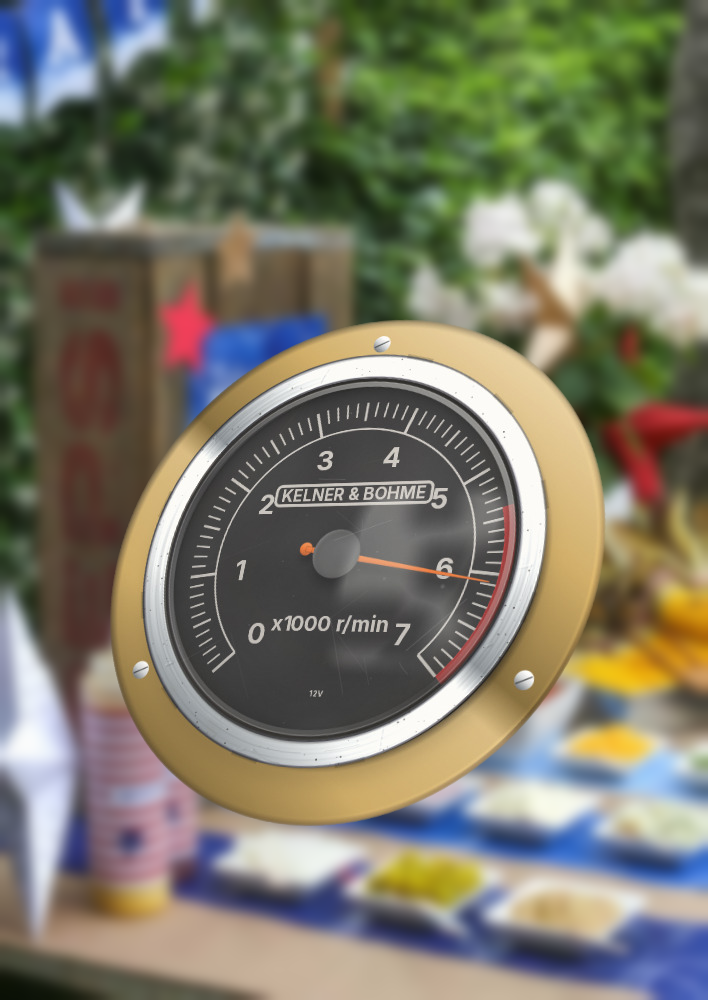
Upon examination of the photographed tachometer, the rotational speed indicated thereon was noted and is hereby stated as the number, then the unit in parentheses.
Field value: 6100 (rpm)
